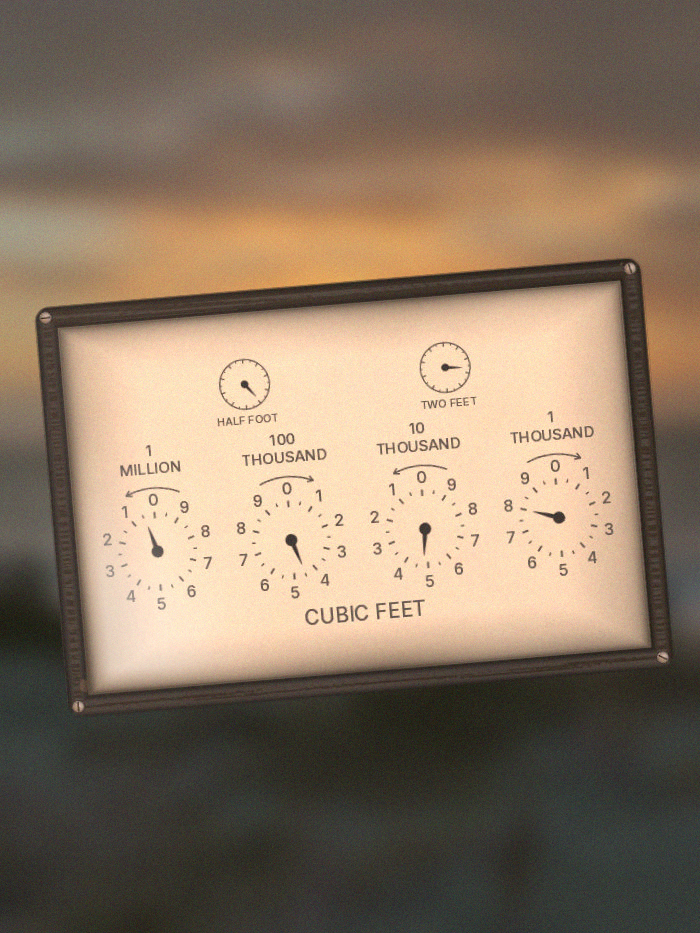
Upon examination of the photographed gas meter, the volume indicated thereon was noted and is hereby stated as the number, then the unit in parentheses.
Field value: 44800 (ft³)
